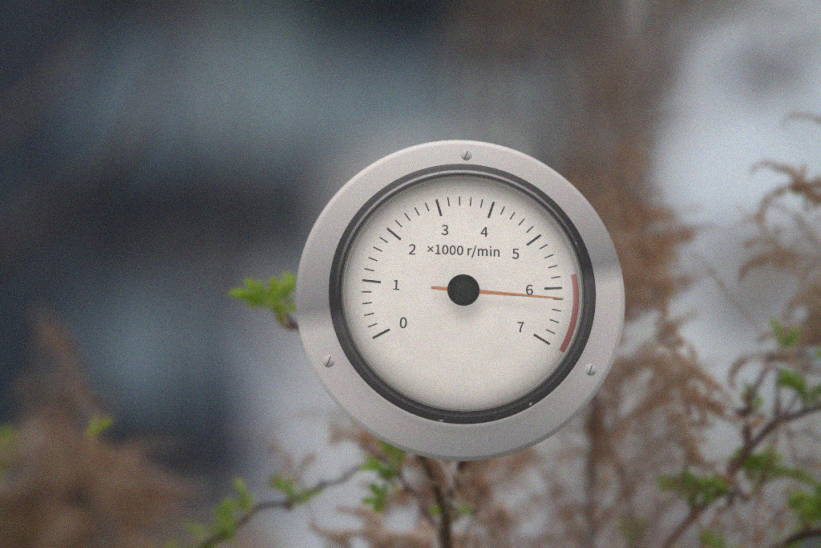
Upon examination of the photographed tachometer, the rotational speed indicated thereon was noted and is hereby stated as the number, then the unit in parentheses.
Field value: 6200 (rpm)
